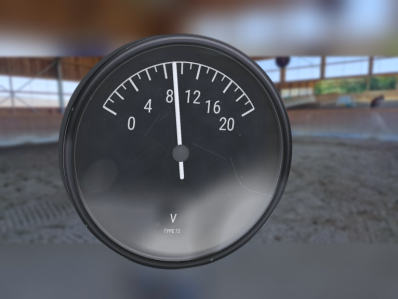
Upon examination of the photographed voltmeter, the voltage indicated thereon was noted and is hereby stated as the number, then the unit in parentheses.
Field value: 9 (V)
